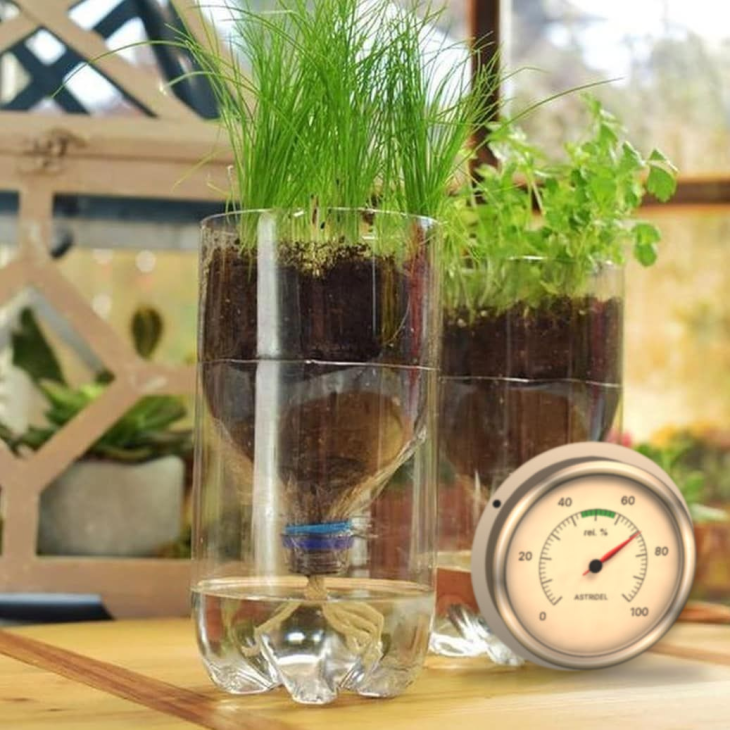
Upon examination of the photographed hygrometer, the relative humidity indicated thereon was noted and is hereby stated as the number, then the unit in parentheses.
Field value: 70 (%)
